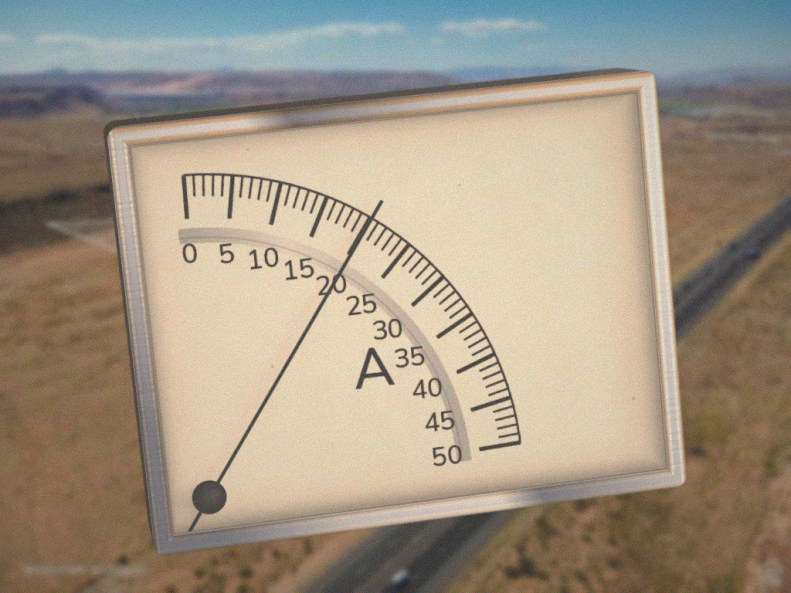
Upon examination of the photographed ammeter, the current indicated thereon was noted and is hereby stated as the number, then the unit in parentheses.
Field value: 20 (A)
